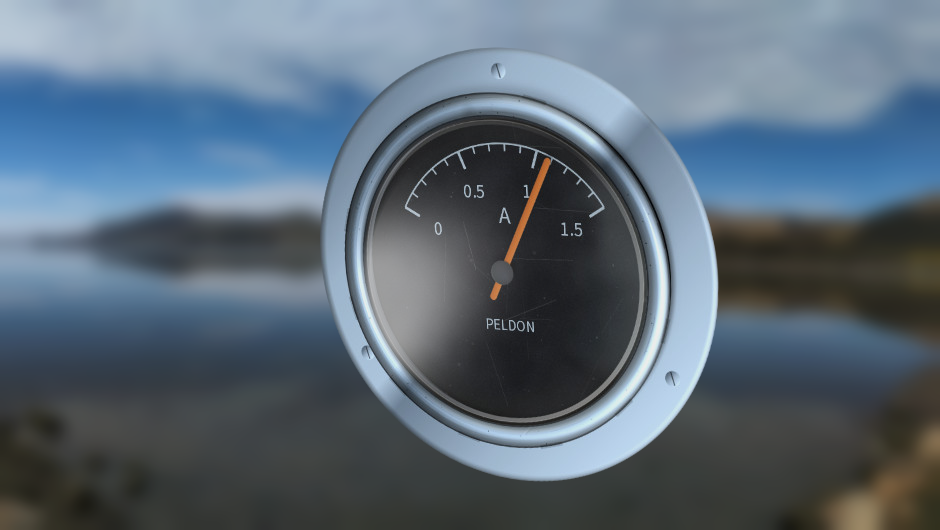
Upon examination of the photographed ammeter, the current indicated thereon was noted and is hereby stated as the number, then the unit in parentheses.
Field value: 1.1 (A)
